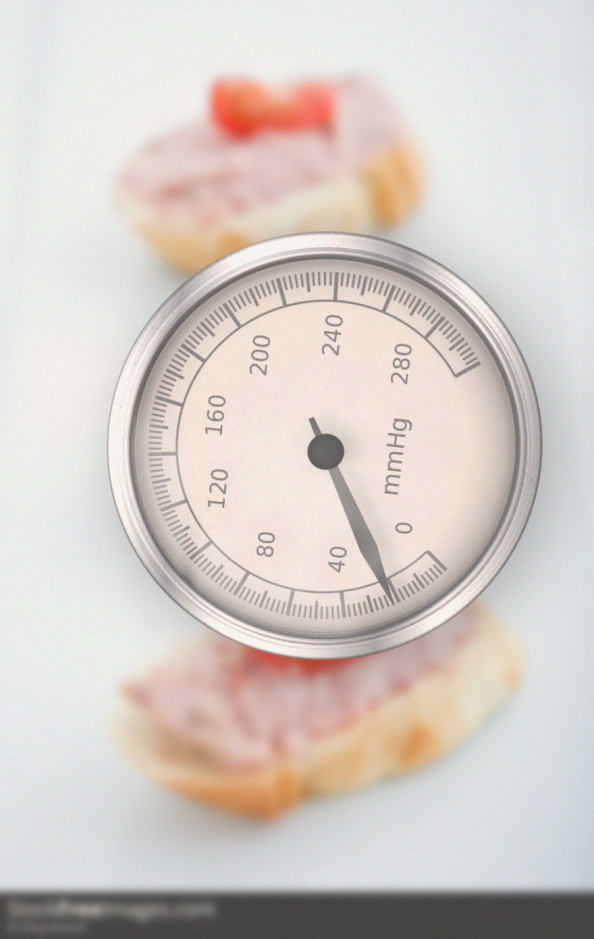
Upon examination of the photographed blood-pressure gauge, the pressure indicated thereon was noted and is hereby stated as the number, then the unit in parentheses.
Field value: 22 (mmHg)
